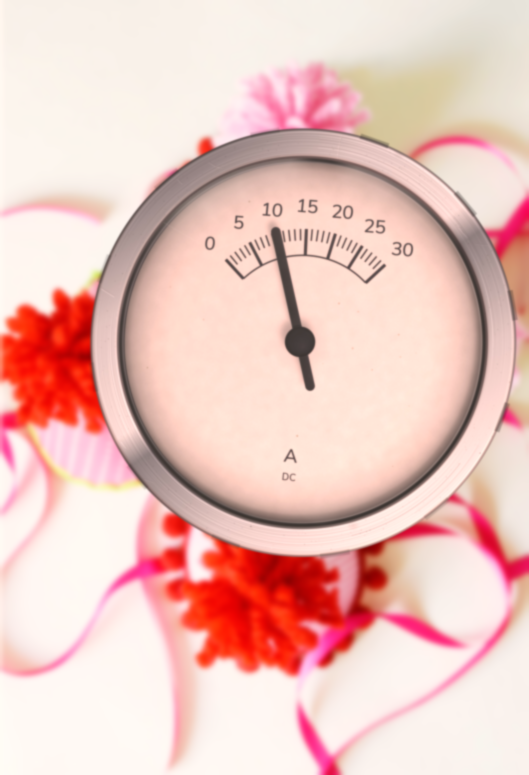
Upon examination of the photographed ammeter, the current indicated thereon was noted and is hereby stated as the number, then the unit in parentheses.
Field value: 10 (A)
